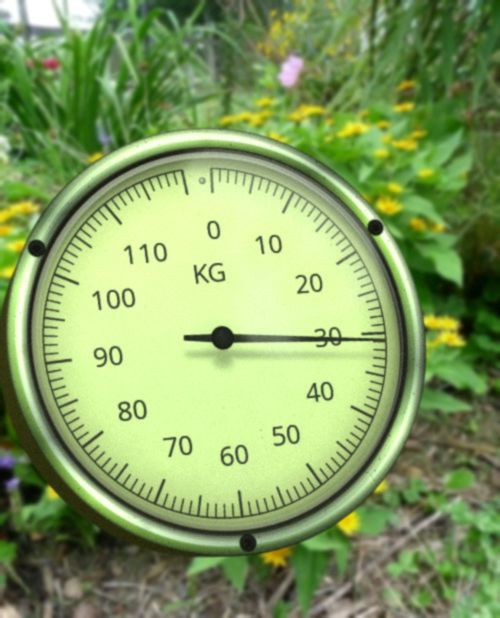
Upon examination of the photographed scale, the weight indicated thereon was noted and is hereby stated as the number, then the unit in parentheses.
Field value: 31 (kg)
